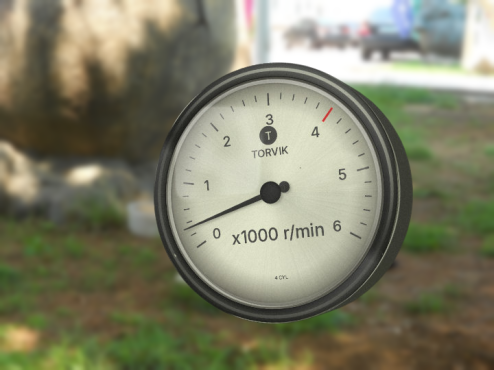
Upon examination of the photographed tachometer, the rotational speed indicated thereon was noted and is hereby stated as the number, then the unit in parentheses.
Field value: 300 (rpm)
